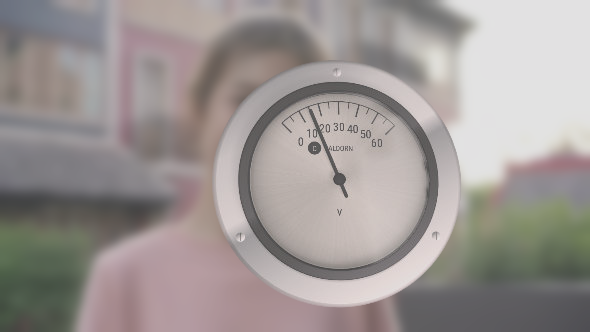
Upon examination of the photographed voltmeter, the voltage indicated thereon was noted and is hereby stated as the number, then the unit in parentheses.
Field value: 15 (V)
